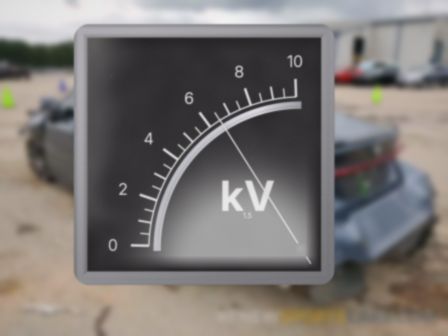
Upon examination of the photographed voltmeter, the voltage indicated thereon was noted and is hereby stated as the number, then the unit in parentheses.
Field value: 6.5 (kV)
